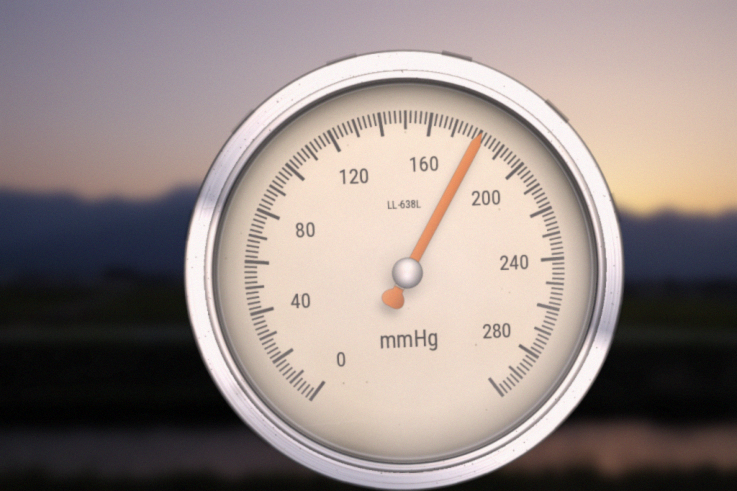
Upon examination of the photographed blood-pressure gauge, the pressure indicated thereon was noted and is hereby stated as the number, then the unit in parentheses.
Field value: 180 (mmHg)
